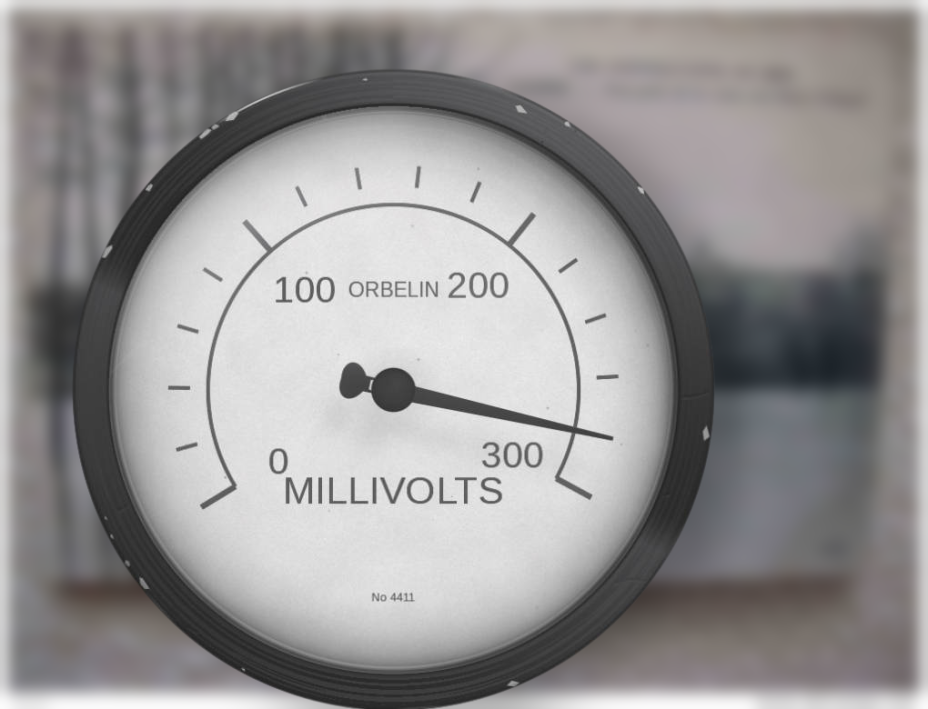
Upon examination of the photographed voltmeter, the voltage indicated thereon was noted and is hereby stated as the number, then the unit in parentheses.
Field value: 280 (mV)
